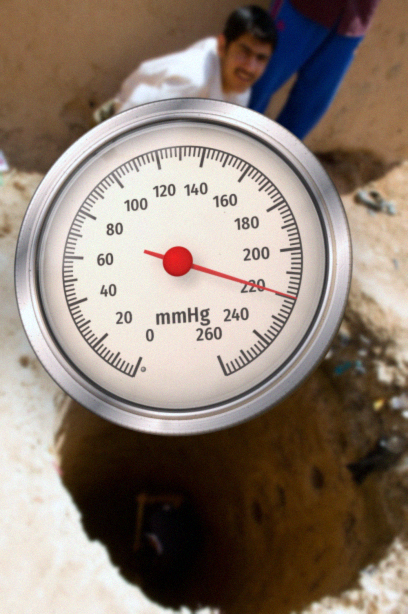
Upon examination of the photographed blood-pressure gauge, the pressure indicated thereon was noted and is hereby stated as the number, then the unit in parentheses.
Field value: 220 (mmHg)
